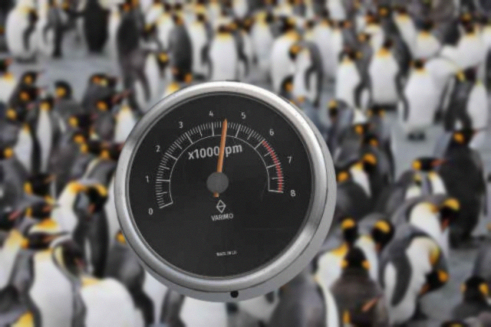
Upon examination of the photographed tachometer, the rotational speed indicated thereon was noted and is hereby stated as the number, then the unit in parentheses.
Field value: 4500 (rpm)
